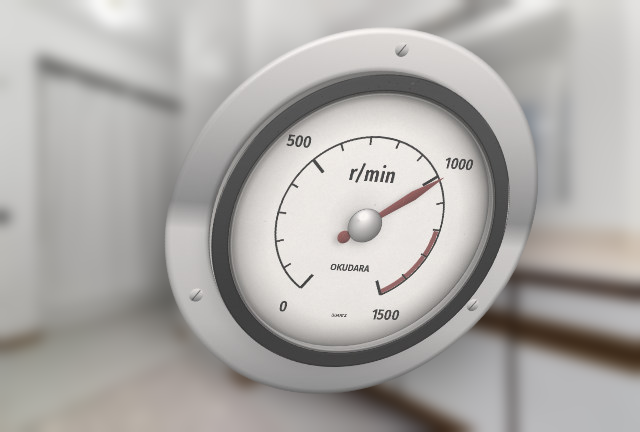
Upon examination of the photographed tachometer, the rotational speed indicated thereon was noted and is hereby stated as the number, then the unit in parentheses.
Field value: 1000 (rpm)
